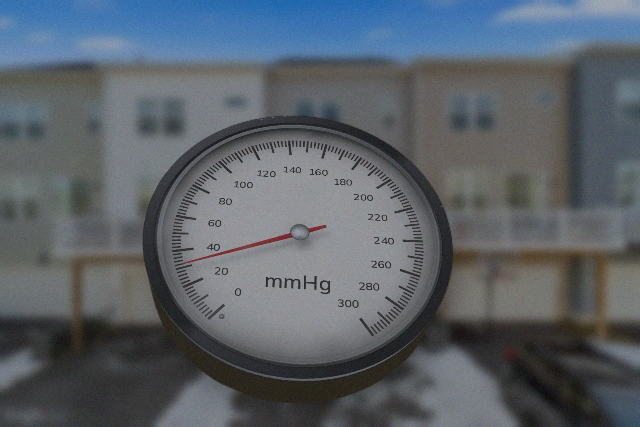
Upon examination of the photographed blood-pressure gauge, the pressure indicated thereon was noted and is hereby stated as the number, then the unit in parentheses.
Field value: 30 (mmHg)
